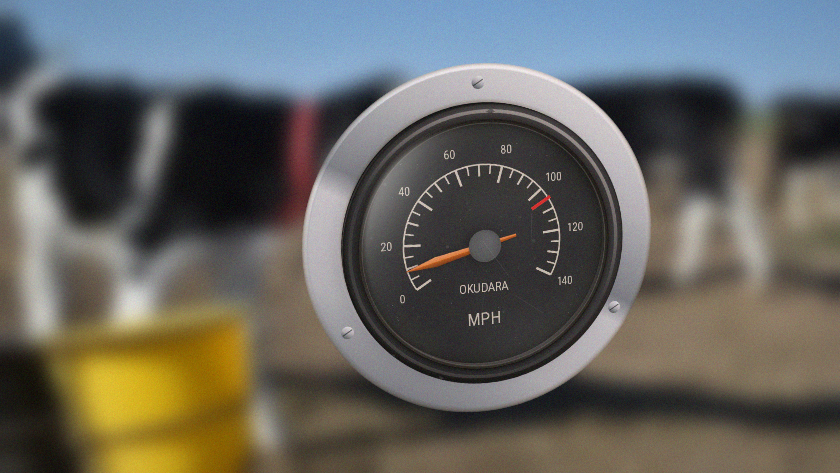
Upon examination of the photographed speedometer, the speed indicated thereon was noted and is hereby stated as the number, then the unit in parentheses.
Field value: 10 (mph)
